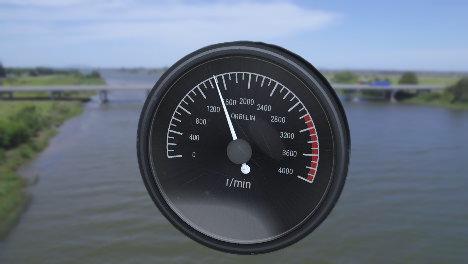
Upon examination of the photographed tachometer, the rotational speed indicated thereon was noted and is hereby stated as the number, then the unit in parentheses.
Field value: 1500 (rpm)
